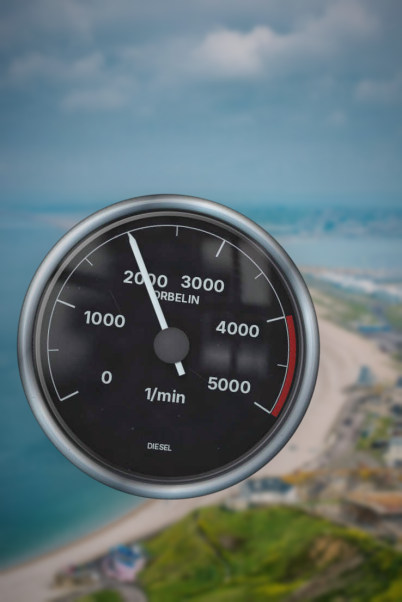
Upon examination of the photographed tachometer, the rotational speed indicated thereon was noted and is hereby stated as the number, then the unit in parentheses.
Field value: 2000 (rpm)
